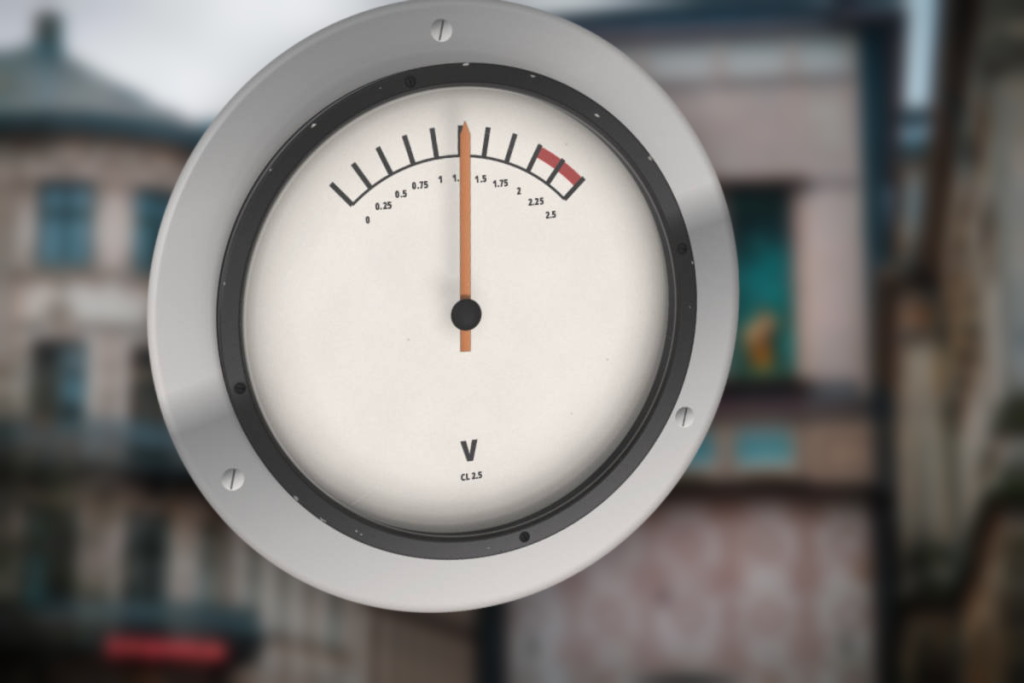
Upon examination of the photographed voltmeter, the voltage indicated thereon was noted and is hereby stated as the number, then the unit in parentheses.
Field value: 1.25 (V)
